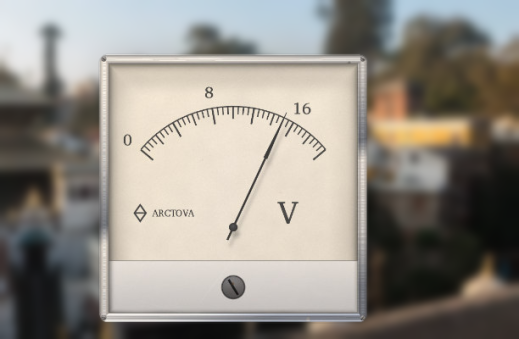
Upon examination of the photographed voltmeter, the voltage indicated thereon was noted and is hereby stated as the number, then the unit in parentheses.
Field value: 15 (V)
